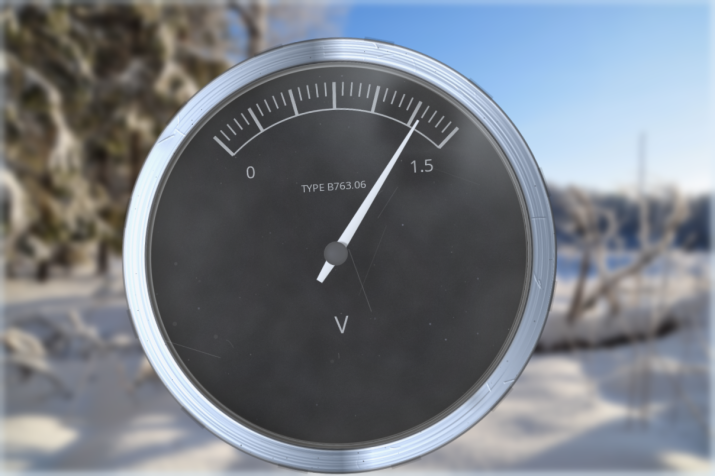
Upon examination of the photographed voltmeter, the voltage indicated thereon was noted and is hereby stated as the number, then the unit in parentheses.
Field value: 1.3 (V)
